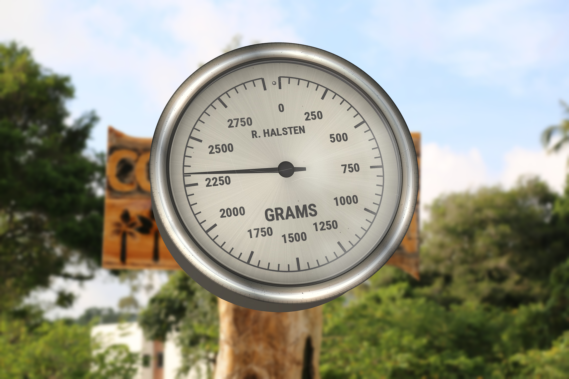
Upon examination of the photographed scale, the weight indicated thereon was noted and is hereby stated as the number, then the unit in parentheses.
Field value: 2300 (g)
